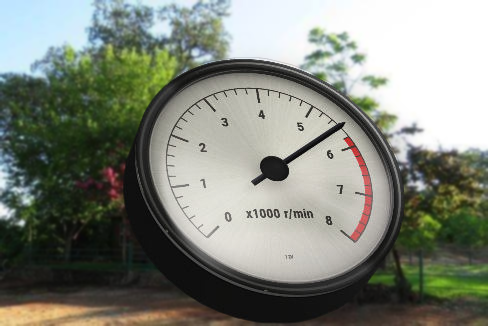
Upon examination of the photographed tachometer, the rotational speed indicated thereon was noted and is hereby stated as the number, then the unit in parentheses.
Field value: 5600 (rpm)
